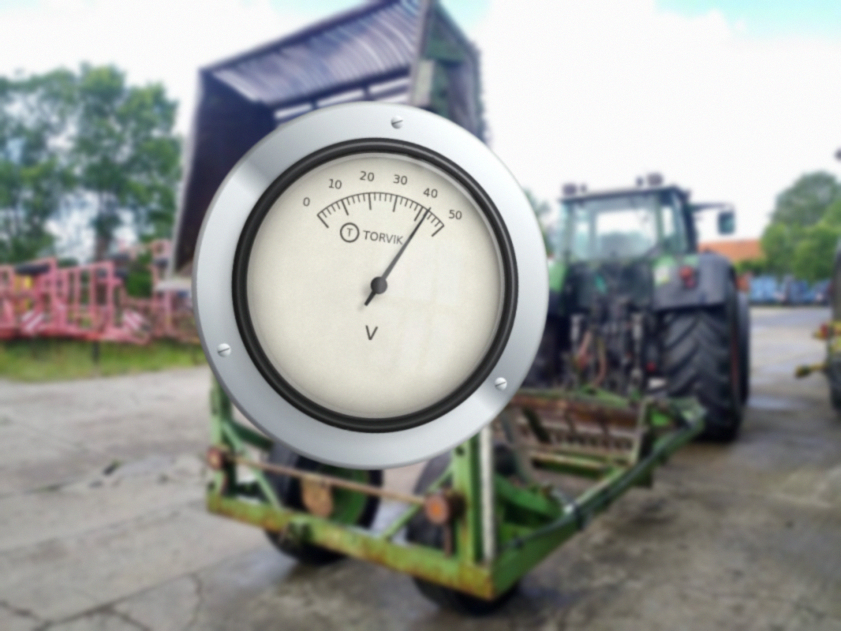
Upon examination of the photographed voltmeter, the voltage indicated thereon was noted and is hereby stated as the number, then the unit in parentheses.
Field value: 42 (V)
